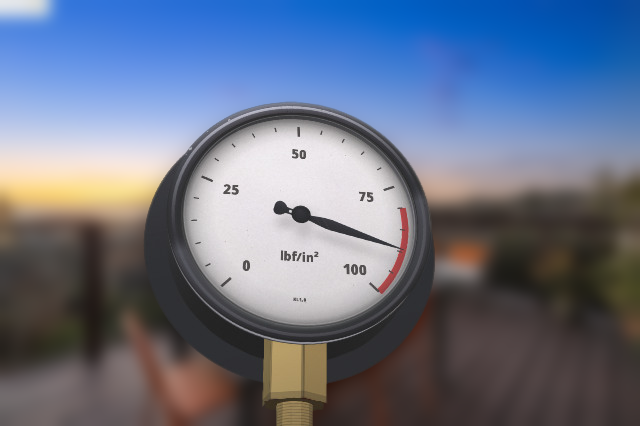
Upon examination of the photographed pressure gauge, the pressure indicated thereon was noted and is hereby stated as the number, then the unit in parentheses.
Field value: 90 (psi)
